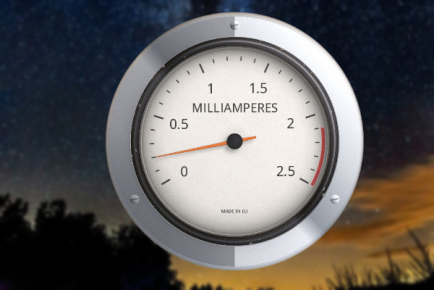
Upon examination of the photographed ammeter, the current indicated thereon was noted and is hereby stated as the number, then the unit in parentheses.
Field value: 0.2 (mA)
